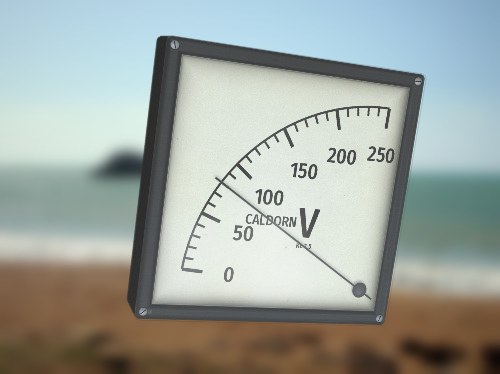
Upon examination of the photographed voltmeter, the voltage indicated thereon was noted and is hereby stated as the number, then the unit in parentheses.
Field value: 80 (V)
